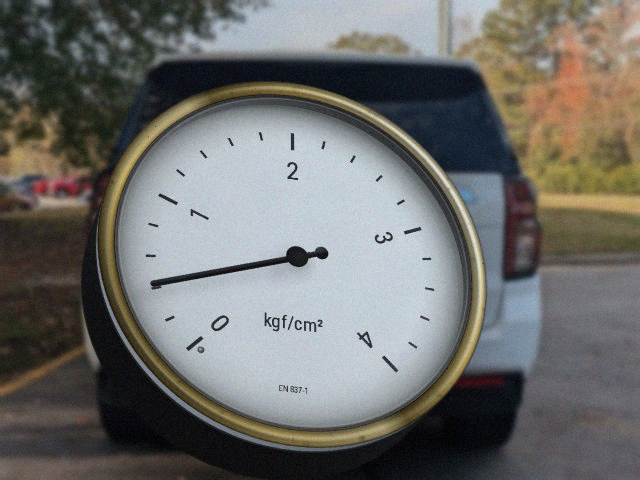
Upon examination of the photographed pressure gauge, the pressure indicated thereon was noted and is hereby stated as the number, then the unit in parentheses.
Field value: 0.4 (kg/cm²)
